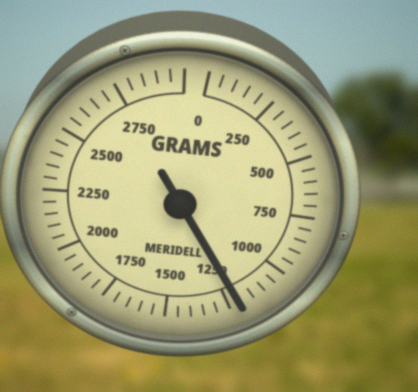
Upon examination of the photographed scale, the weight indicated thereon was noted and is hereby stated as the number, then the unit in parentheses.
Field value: 1200 (g)
